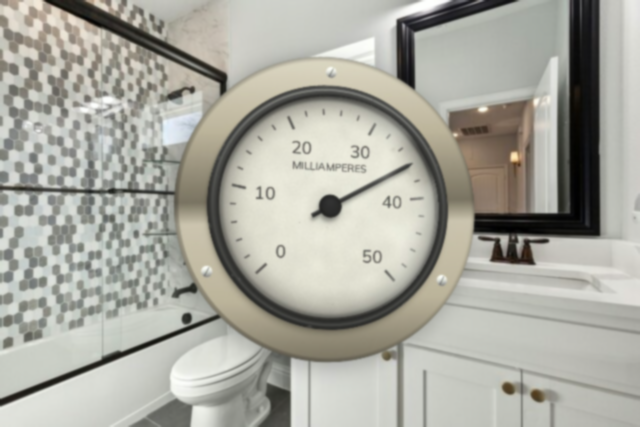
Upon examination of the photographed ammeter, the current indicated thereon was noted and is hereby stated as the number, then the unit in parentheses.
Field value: 36 (mA)
